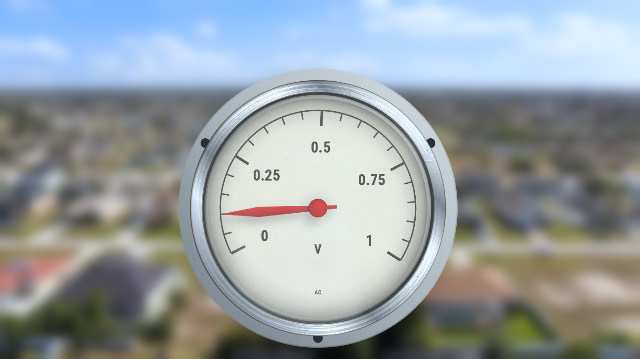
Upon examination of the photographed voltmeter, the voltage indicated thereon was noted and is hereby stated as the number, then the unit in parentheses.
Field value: 0.1 (V)
